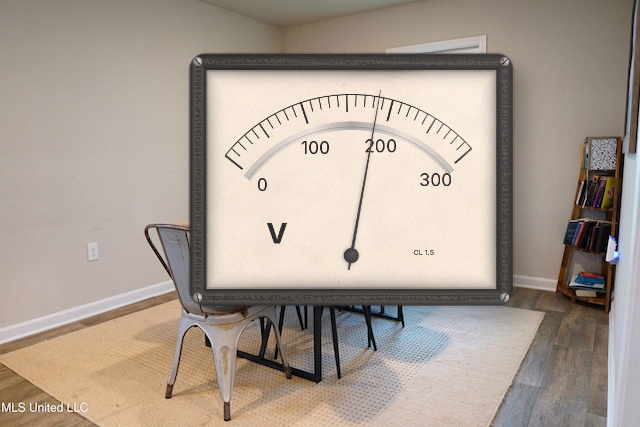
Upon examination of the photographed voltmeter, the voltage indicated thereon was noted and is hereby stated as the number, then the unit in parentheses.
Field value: 185 (V)
